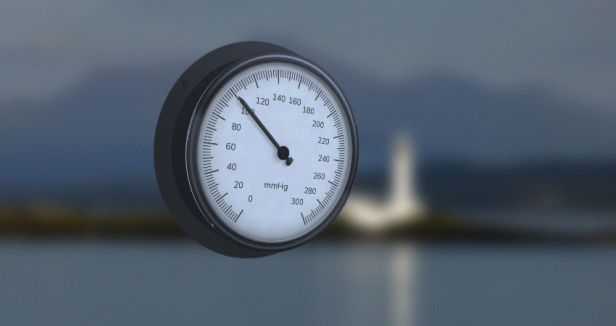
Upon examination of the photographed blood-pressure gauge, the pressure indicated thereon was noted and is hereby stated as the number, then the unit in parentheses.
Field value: 100 (mmHg)
